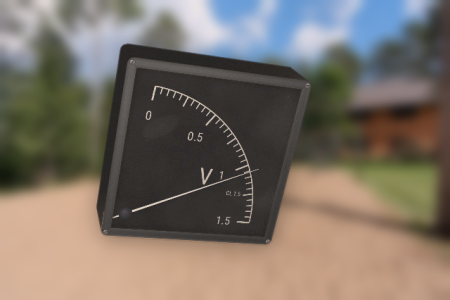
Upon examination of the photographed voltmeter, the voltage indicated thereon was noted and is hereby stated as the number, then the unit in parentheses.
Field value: 1.05 (V)
